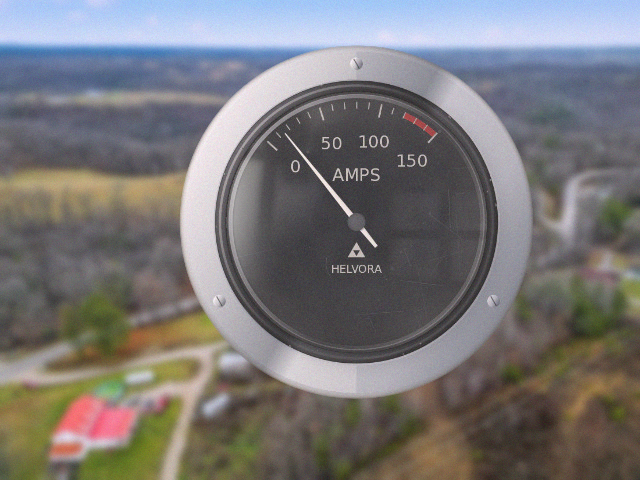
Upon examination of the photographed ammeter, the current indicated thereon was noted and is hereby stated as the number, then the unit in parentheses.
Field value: 15 (A)
